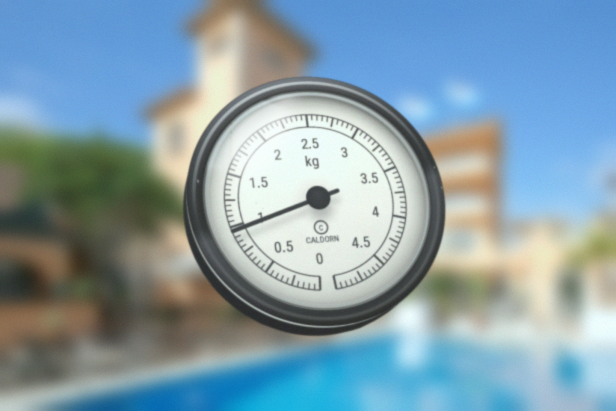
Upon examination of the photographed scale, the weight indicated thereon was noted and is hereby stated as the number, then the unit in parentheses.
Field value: 0.95 (kg)
